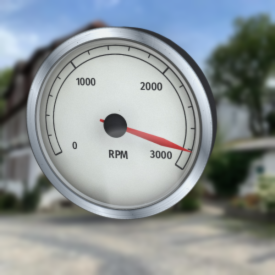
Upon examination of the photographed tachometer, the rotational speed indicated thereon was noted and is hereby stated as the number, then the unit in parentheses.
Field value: 2800 (rpm)
